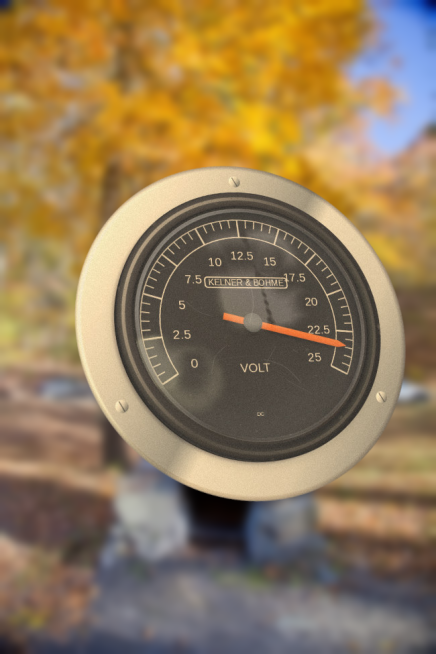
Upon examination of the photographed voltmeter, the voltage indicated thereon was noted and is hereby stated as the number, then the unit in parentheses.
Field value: 23.5 (V)
